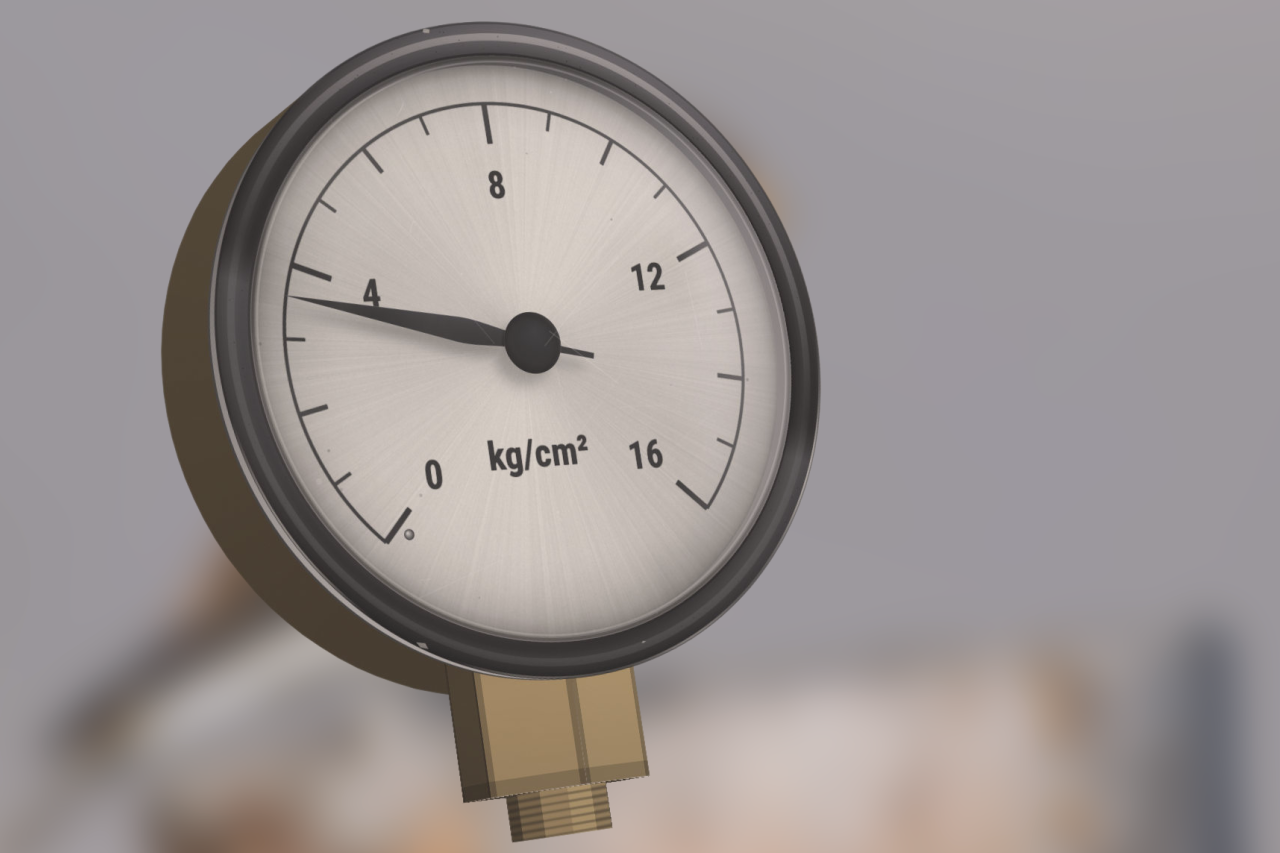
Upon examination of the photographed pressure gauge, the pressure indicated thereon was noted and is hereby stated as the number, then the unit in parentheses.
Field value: 3.5 (kg/cm²)
